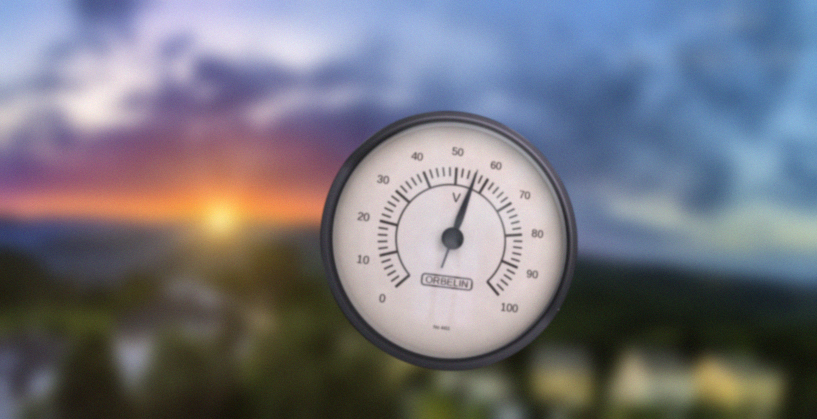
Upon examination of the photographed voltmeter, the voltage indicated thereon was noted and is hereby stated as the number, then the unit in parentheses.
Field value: 56 (V)
